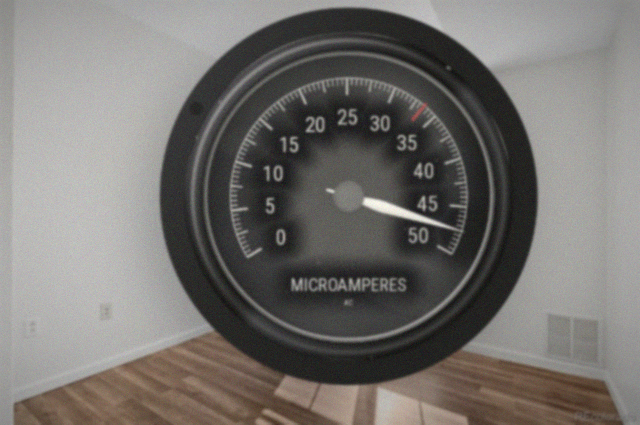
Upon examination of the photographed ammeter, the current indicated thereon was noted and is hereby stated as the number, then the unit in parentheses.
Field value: 47.5 (µA)
